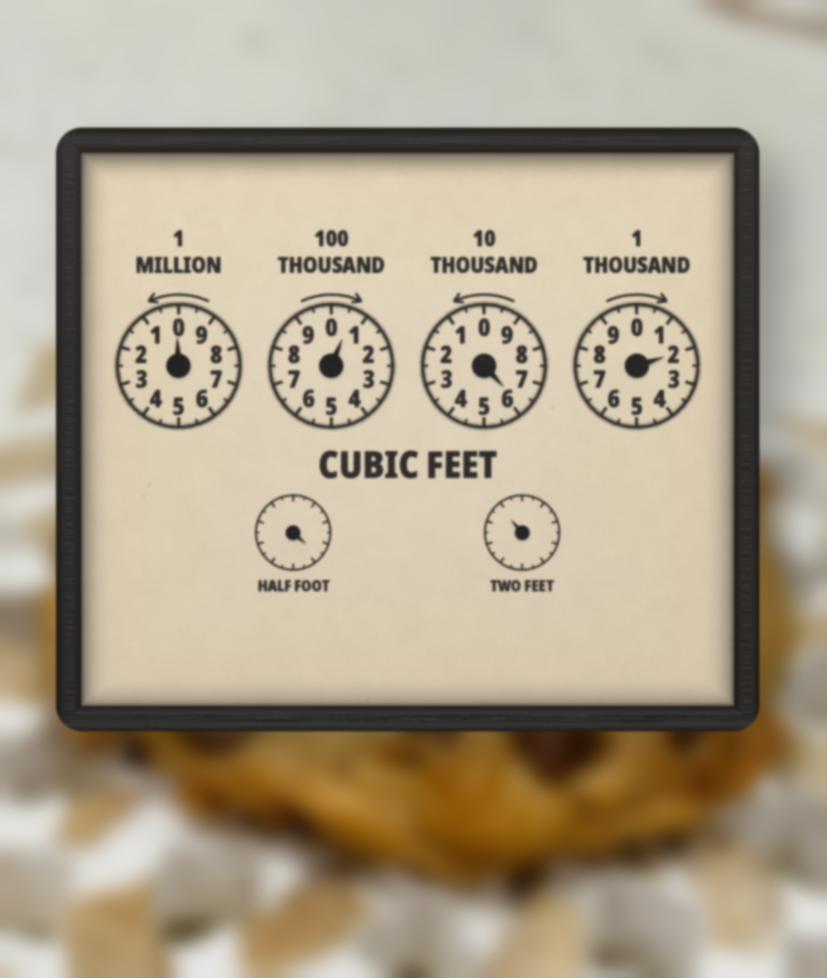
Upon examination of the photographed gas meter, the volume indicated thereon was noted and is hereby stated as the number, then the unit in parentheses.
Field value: 6200 (ft³)
